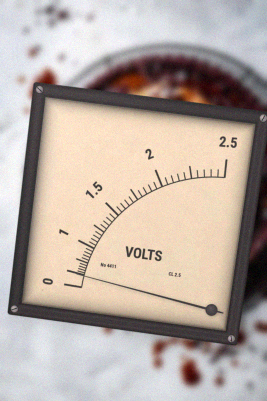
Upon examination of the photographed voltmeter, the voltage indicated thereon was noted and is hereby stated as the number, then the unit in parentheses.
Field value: 0.5 (V)
